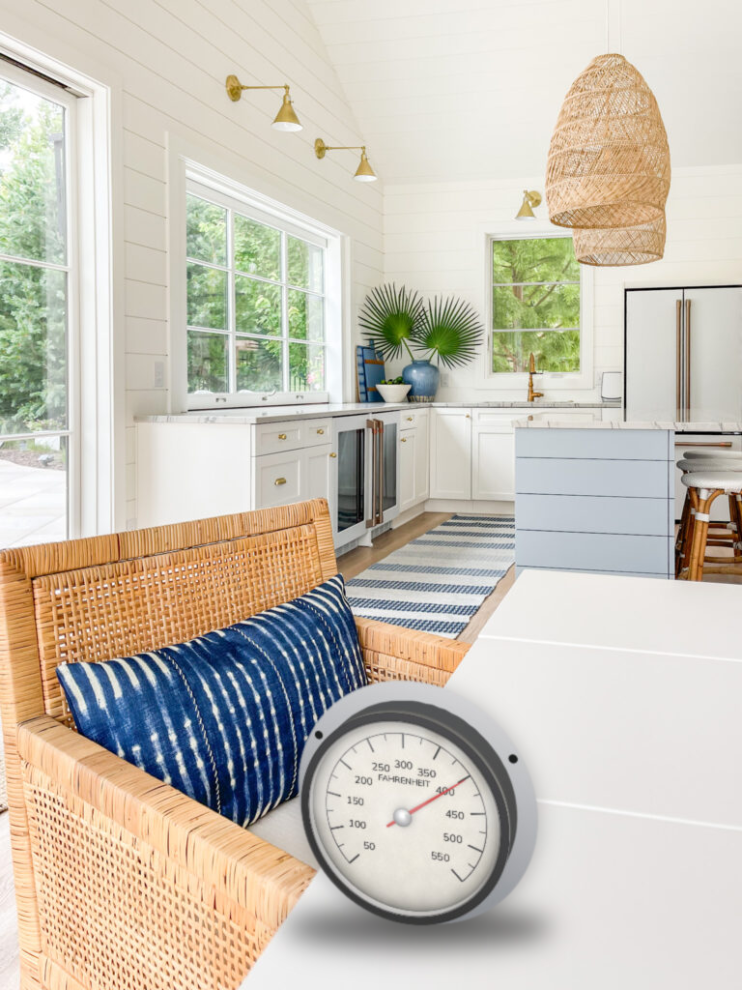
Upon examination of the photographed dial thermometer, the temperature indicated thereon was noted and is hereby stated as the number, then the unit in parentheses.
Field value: 400 (°F)
